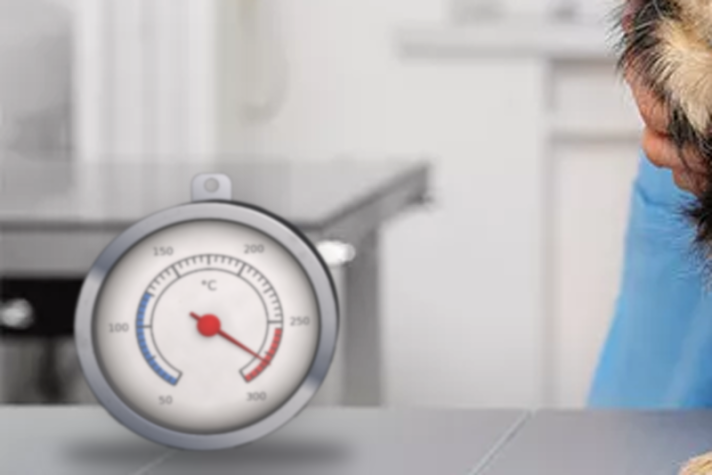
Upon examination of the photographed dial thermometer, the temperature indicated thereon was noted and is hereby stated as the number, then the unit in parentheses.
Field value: 280 (°C)
